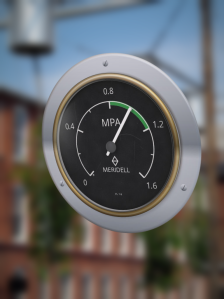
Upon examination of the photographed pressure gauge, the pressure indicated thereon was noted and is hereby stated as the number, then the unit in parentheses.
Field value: 1 (MPa)
